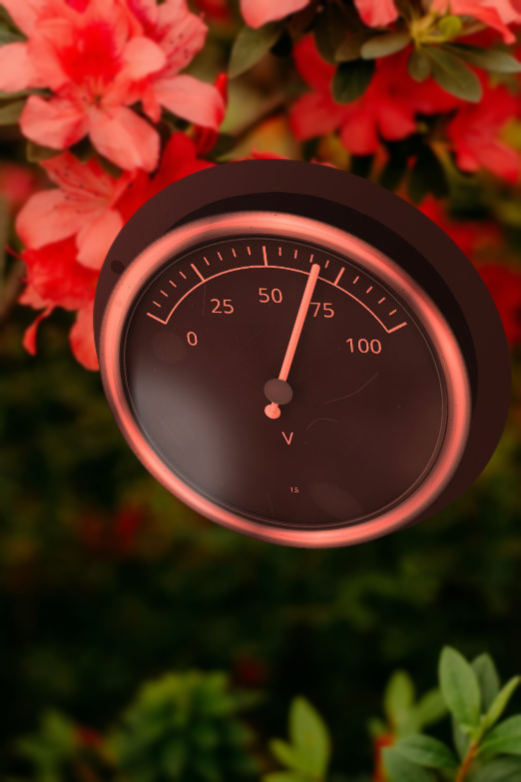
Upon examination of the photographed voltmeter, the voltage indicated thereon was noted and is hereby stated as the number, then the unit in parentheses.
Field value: 67.5 (V)
